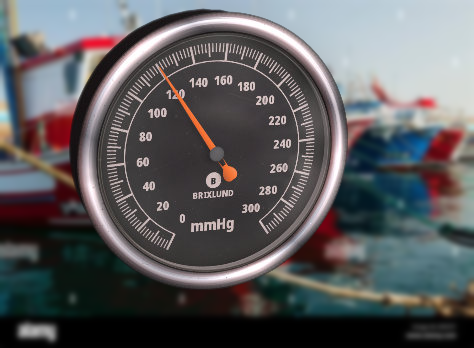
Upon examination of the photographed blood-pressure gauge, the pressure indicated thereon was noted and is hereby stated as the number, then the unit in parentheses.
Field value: 120 (mmHg)
